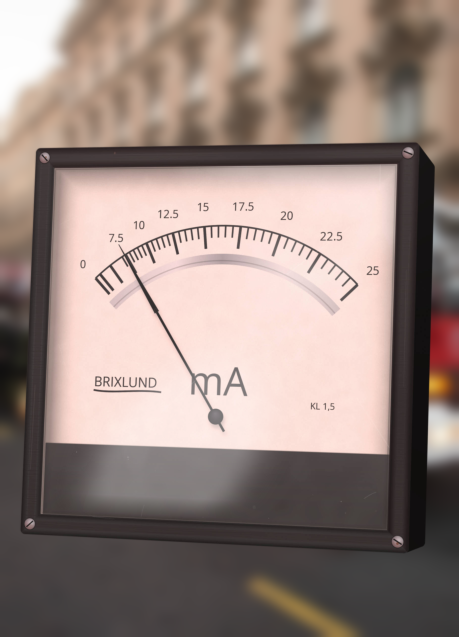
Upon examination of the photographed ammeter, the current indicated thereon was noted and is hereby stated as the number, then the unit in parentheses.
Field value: 7.5 (mA)
